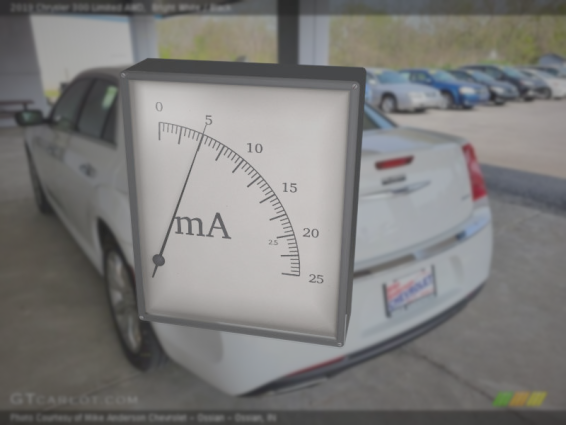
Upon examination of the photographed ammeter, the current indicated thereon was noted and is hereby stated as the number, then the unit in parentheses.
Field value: 5 (mA)
